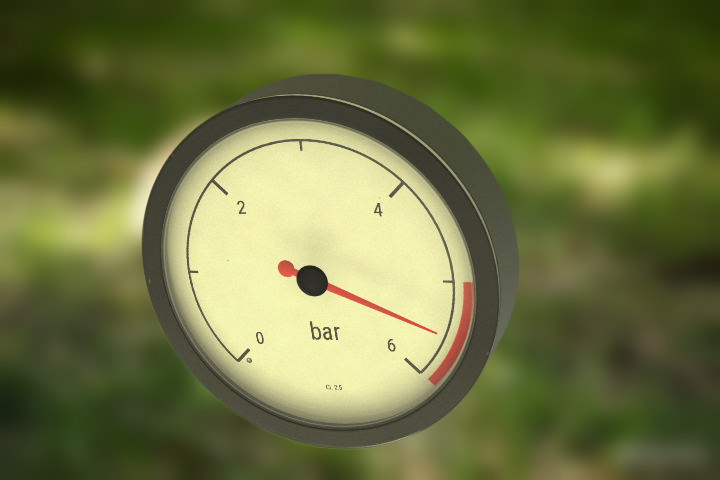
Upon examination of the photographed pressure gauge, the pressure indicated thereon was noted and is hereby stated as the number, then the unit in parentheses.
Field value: 5.5 (bar)
